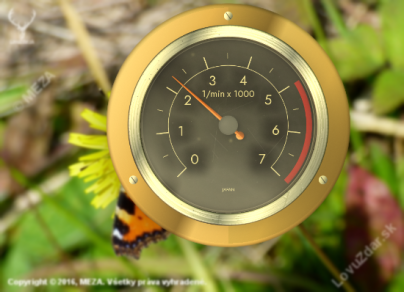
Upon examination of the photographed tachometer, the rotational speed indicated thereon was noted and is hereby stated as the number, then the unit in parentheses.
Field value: 2250 (rpm)
